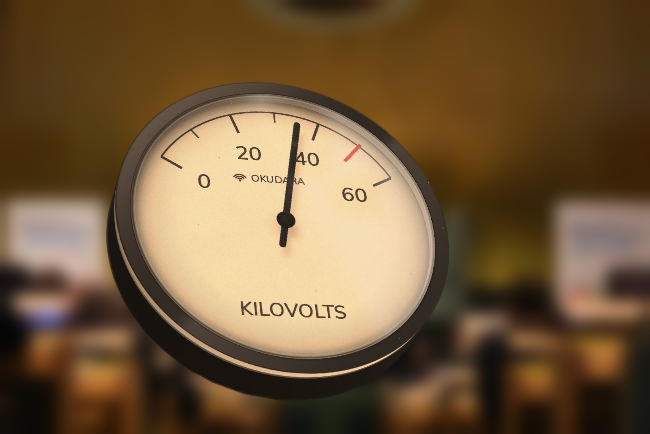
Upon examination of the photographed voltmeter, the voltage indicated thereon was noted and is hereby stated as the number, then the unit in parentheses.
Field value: 35 (kV)
